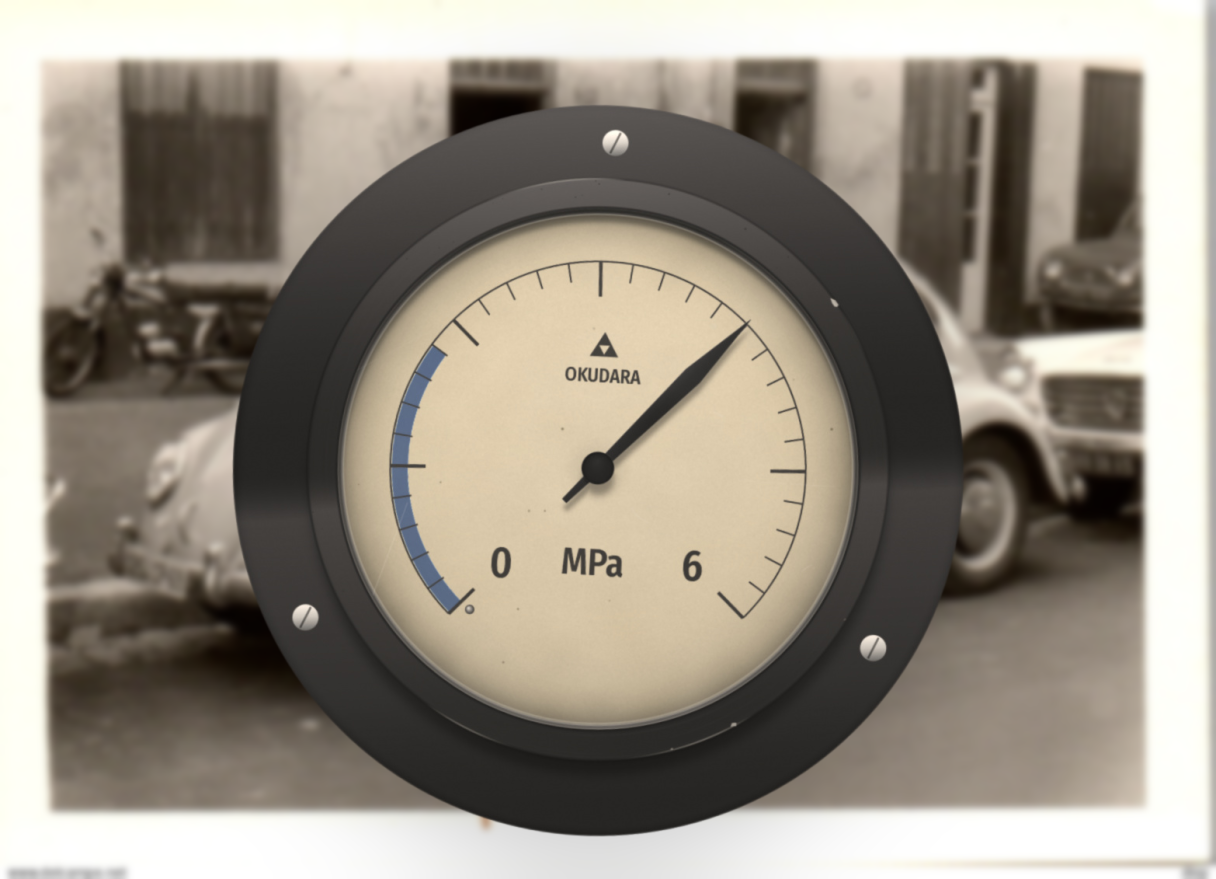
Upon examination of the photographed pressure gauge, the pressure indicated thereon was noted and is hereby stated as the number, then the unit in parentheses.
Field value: 4 (MPa)
